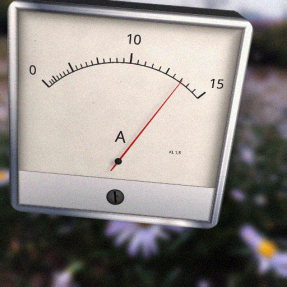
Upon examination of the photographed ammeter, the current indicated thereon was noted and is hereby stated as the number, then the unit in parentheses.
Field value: 13.5 (A)
